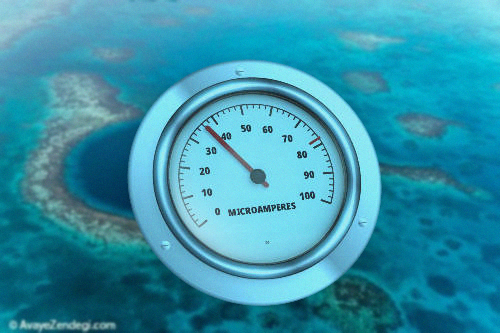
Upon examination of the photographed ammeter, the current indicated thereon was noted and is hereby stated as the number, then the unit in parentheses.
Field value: 36 (µA)
